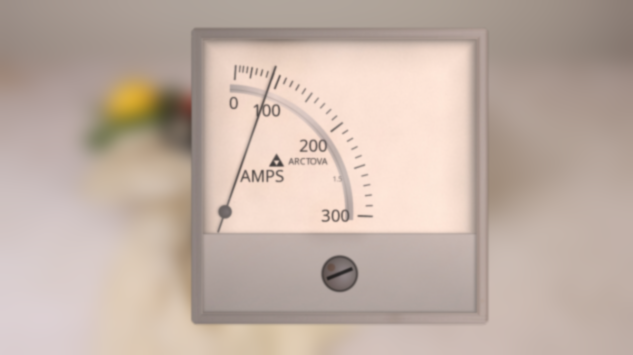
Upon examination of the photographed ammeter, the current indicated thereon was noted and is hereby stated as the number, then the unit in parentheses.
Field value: 90 (A)
